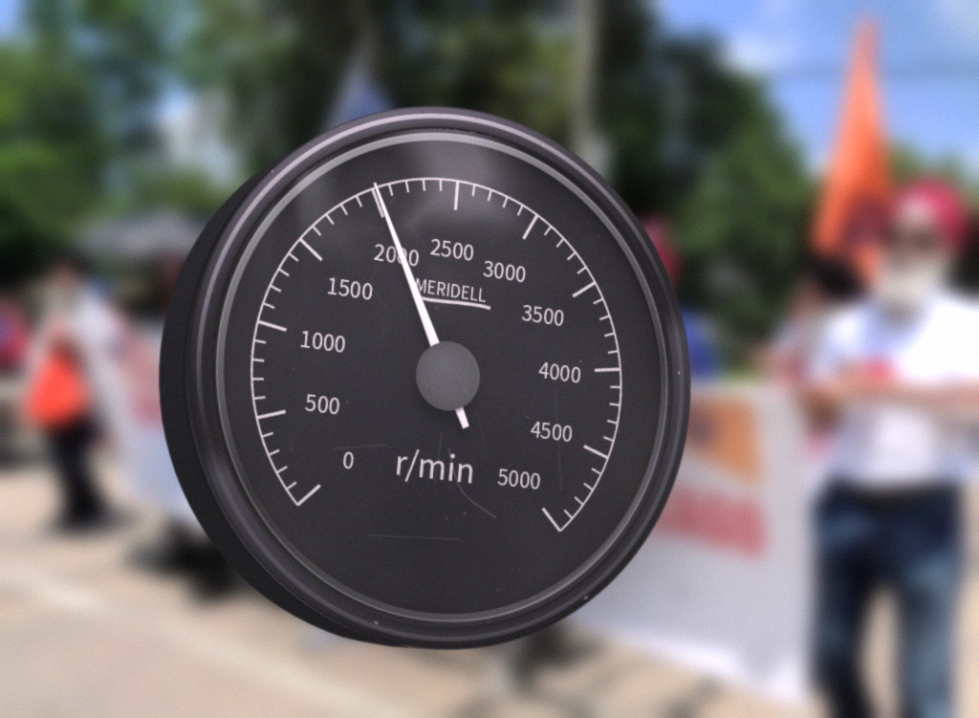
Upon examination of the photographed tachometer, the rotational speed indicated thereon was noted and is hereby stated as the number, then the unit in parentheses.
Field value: 2000 (rpm)
